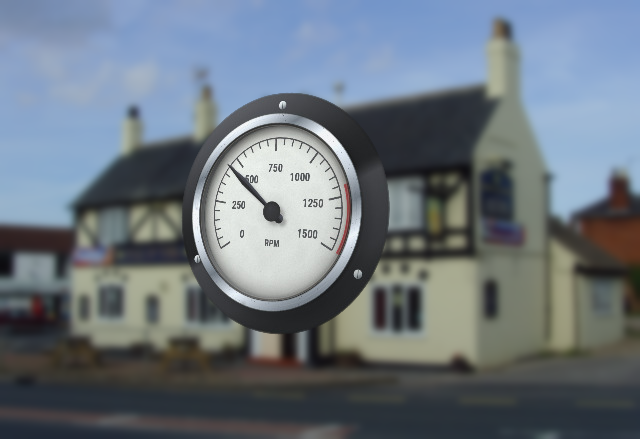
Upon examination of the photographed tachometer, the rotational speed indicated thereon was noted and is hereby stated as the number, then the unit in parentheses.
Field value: 450 (rpm)
